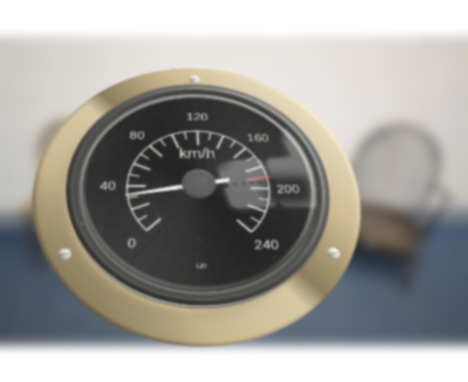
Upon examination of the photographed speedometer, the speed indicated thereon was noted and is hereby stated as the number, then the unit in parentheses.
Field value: 30 (km/h)
